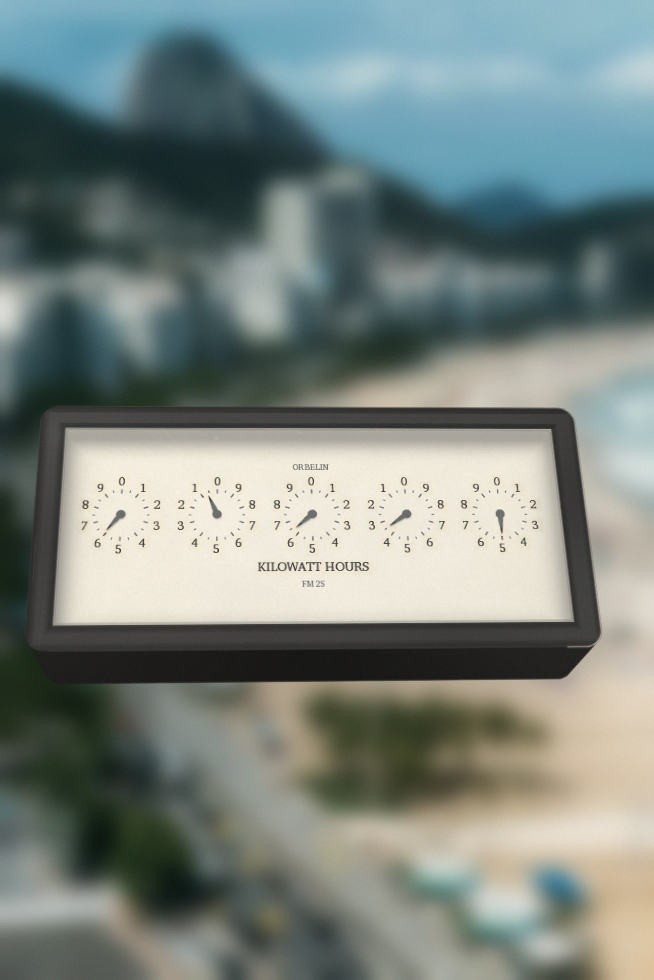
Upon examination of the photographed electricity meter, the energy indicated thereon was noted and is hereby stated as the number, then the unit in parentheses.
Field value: 60635 (kWh)
